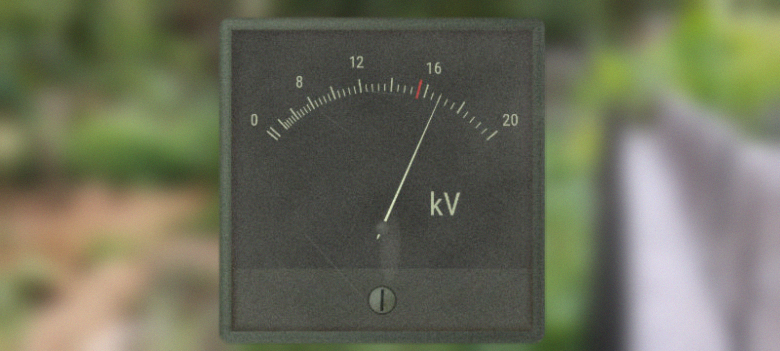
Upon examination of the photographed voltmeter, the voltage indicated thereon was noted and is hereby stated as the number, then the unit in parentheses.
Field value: 16.8 (kV)
